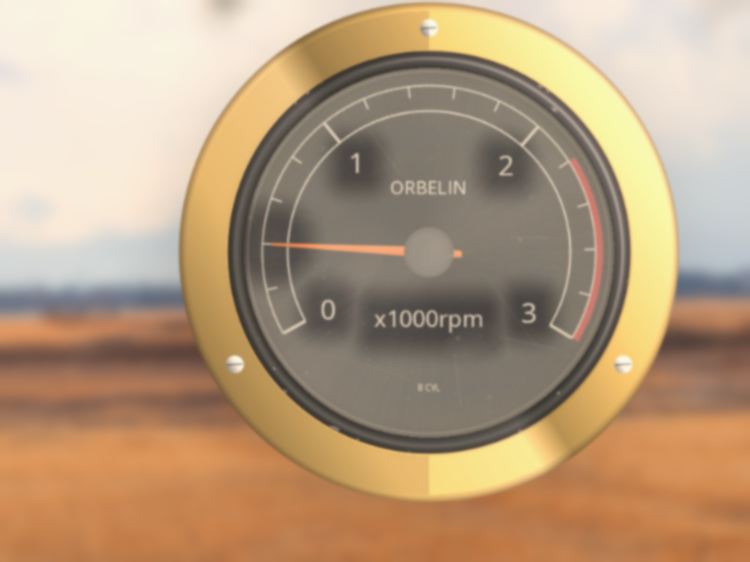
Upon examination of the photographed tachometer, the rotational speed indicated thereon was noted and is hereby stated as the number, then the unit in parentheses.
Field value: 400 (rpm)
